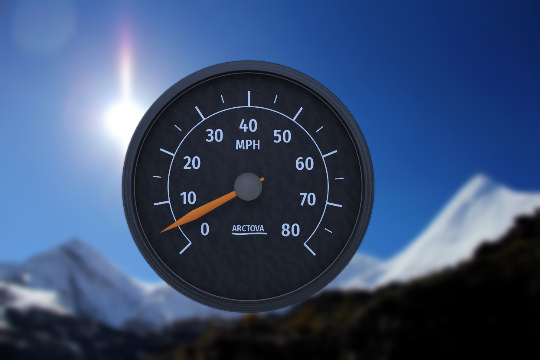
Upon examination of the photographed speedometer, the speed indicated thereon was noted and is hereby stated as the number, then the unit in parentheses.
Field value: 5 (mph)
